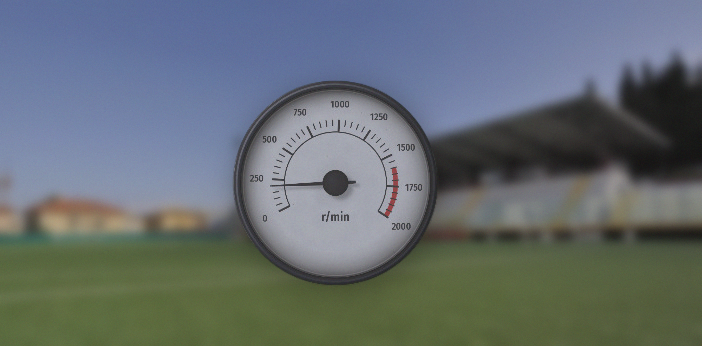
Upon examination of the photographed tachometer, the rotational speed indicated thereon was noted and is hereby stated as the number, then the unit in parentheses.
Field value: 200 (rpm)
